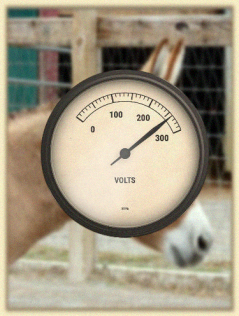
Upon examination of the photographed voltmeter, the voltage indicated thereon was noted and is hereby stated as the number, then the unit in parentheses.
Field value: 260 (V)
